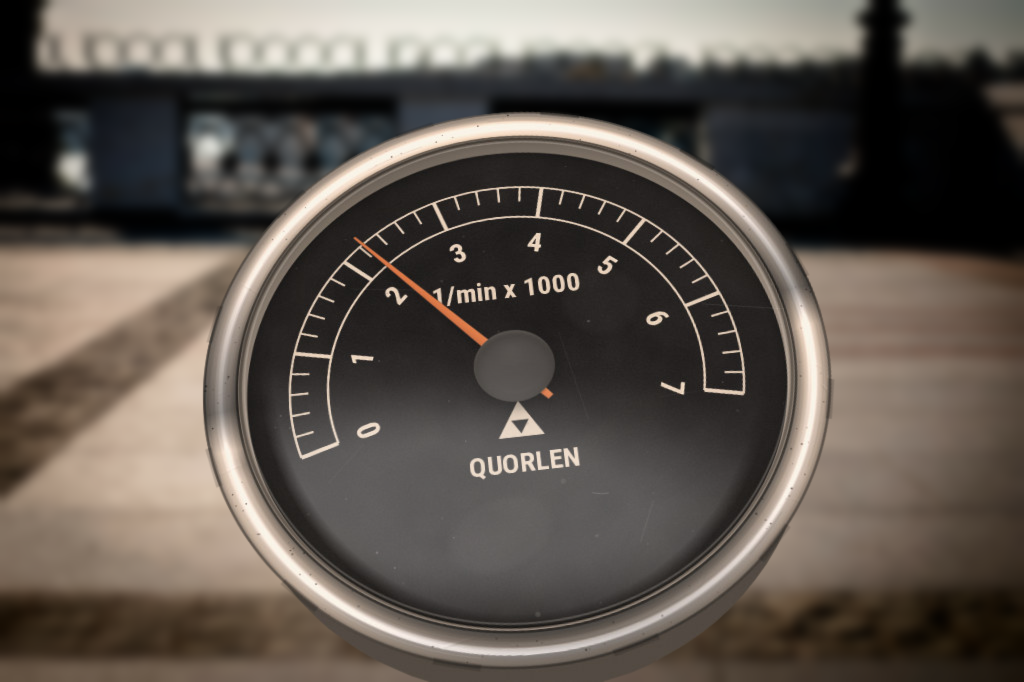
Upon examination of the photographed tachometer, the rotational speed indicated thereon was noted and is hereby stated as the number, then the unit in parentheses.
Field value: 2200 (rpm)
